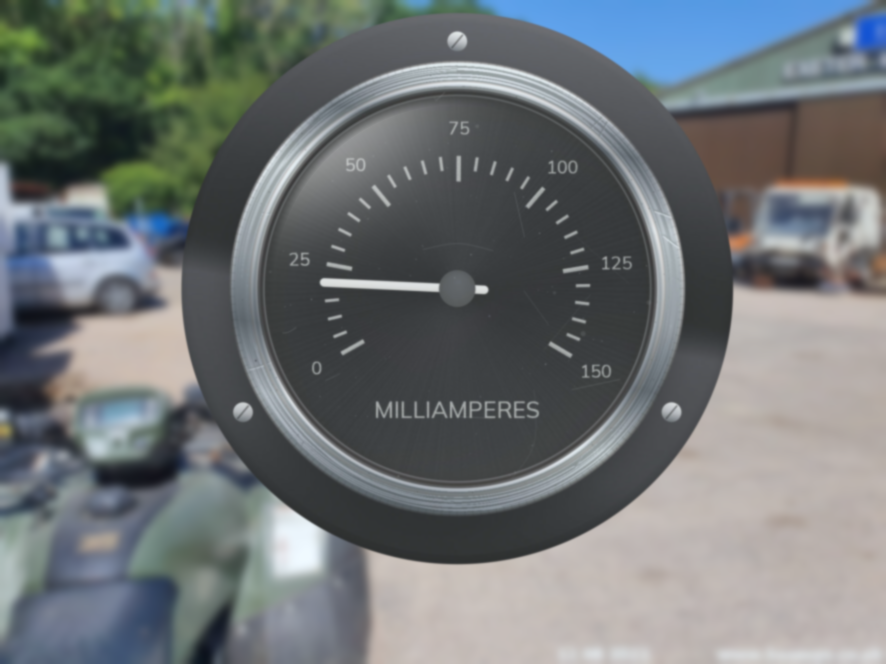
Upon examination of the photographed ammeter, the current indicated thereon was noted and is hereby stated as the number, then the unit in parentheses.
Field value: 20 (mA)
